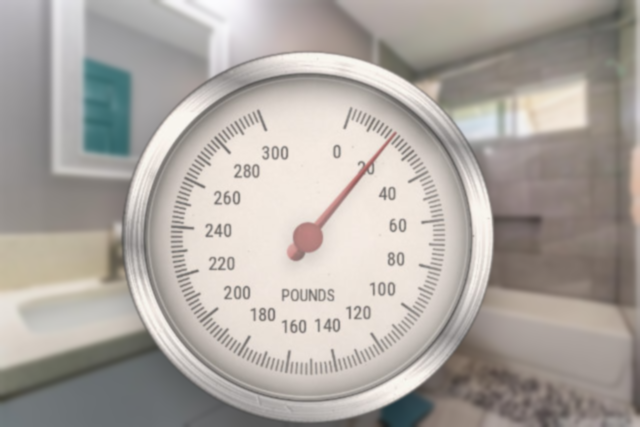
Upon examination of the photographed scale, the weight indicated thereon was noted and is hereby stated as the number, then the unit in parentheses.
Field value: 20 (lb)
